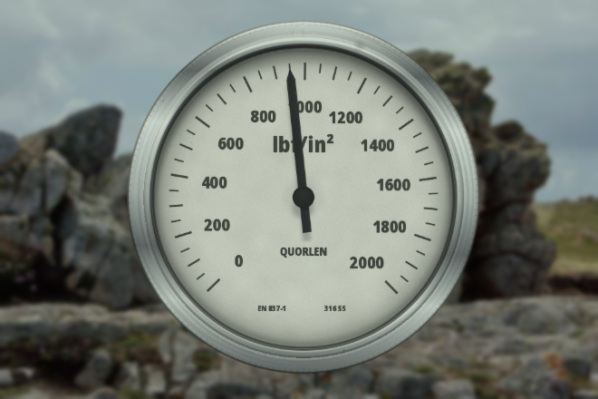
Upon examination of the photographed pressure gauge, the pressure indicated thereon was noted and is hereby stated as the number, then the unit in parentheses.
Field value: 950 (psi)
